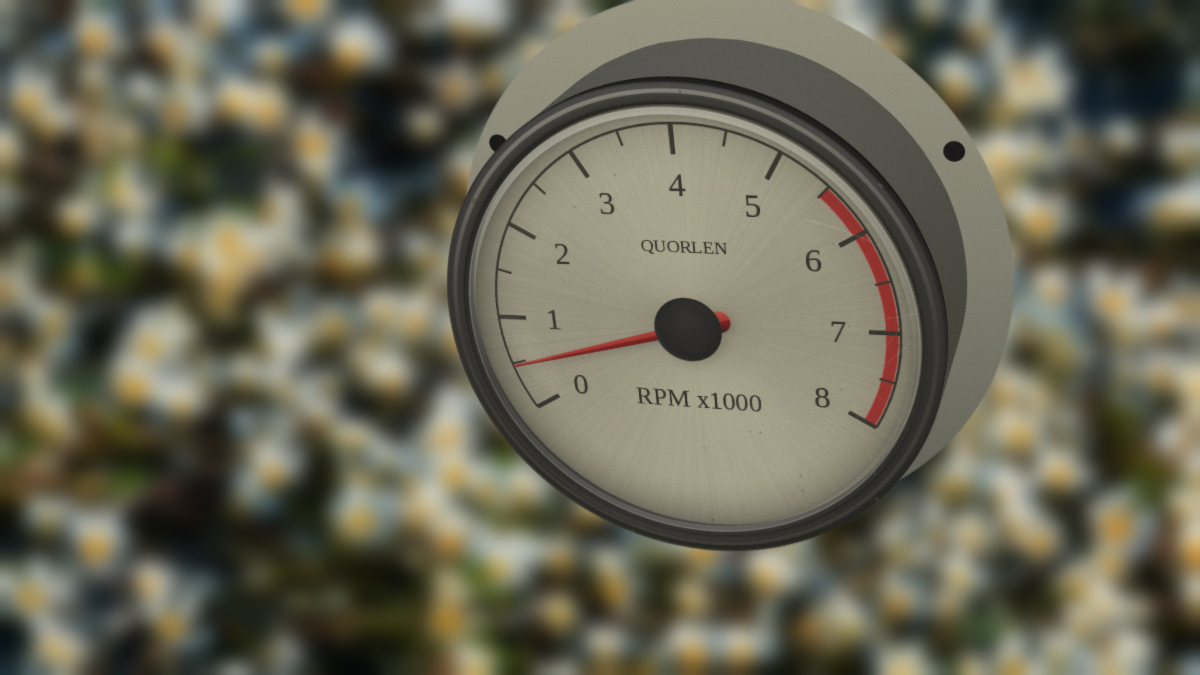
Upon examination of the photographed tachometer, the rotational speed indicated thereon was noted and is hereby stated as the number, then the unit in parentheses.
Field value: 500 (rpm)
